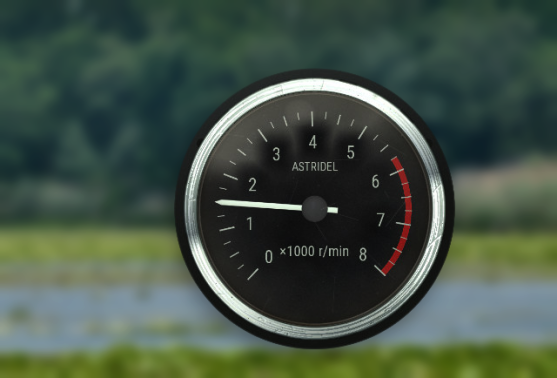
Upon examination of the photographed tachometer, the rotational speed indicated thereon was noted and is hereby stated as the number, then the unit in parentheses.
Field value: 1500 (rpm)
